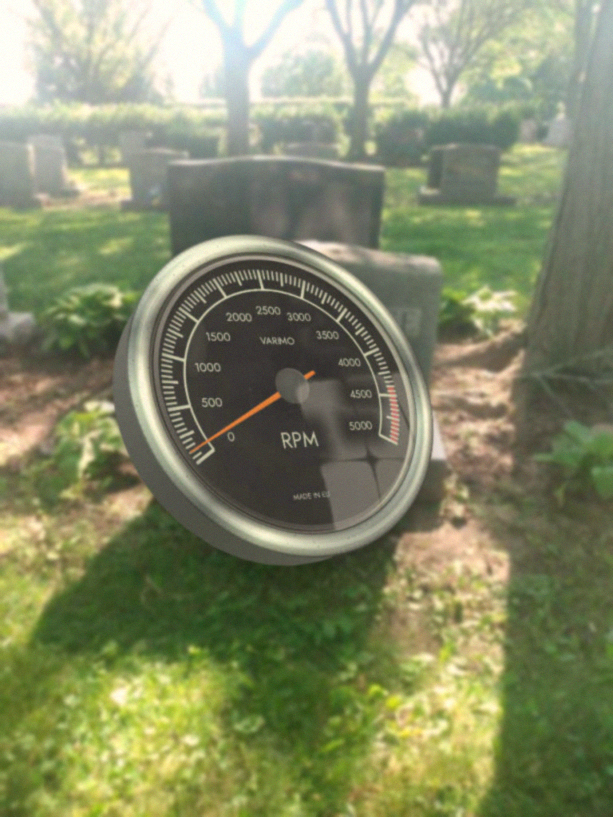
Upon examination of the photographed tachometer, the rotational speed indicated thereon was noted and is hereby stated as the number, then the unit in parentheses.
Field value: 100 (rpm)
